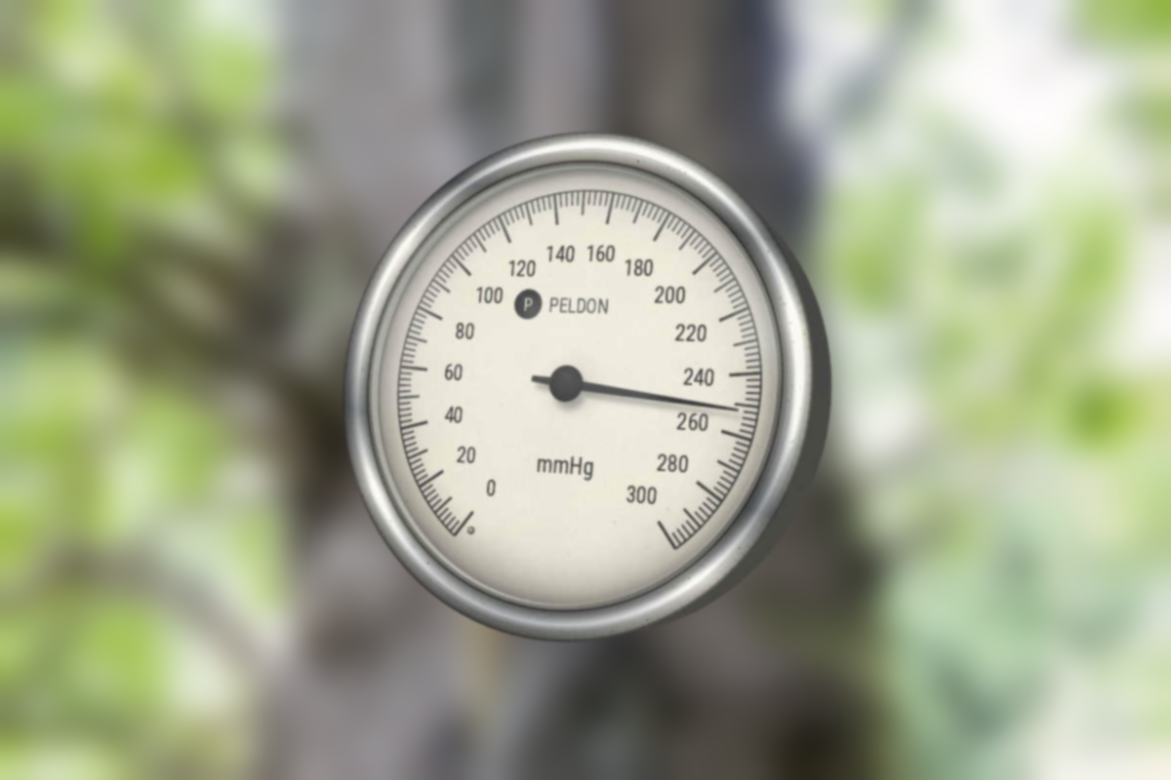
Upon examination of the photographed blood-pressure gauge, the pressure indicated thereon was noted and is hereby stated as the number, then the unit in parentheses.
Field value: 252 (mmHg)
